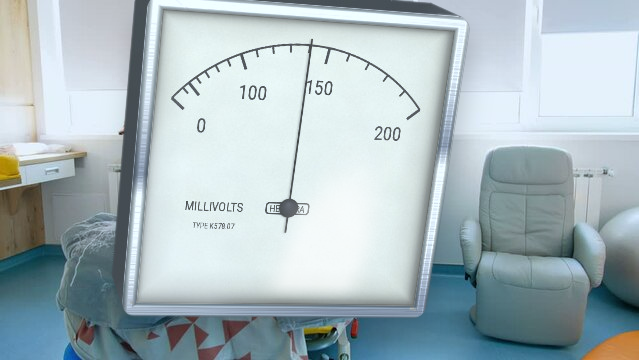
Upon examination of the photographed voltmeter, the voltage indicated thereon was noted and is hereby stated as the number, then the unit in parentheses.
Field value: 140 (mV)
